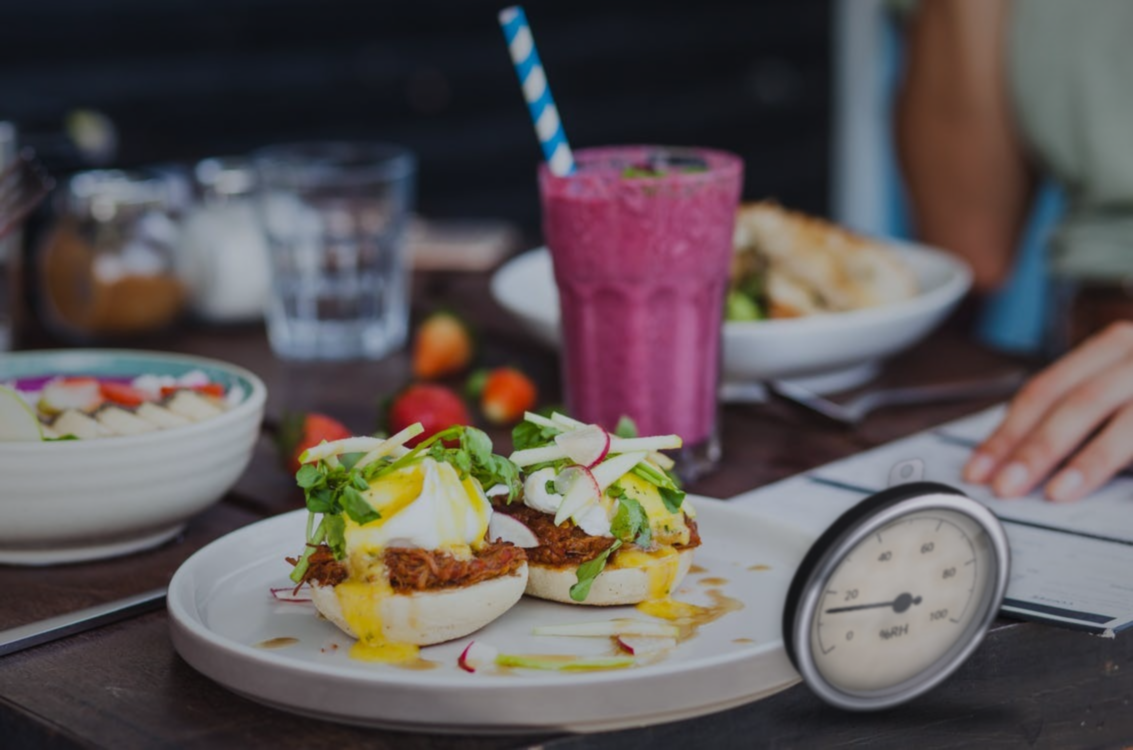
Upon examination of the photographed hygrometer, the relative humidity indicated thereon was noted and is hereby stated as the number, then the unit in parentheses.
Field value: 15 (%)
